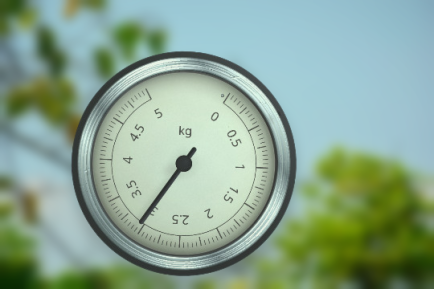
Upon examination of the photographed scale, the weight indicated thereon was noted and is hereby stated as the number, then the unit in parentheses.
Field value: 3.05 (kg)
